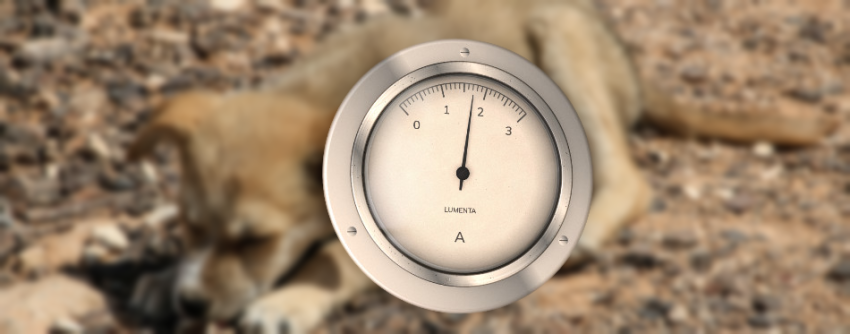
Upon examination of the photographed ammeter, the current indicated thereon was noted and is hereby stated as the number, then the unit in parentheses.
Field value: 1.7 (A)
